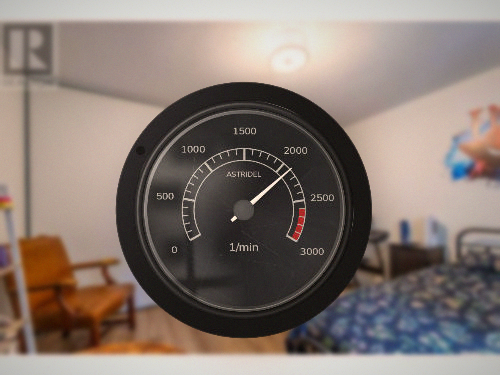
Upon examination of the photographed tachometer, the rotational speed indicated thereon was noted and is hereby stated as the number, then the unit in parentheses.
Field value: 2100 (rpm)
